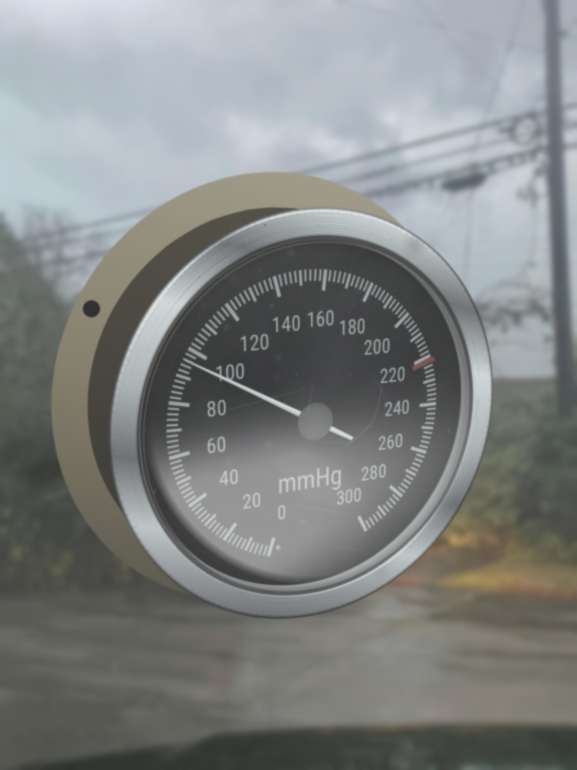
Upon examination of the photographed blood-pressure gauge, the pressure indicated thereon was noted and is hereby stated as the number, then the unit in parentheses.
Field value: 96 (mmHg)
